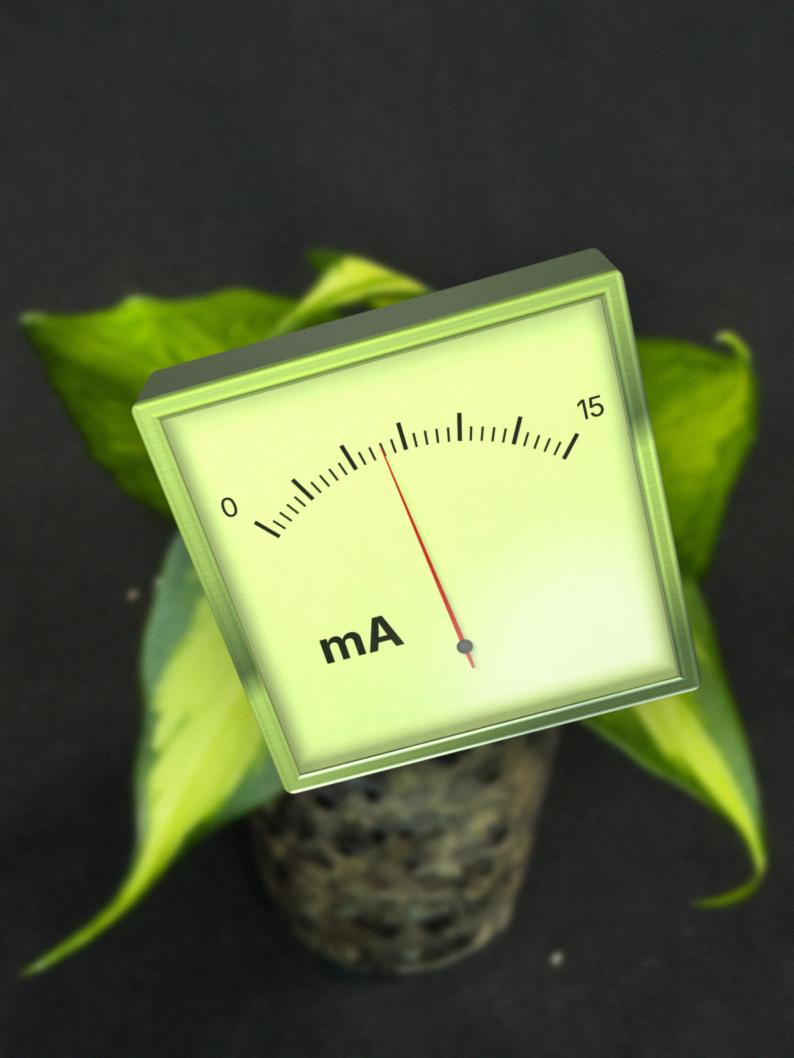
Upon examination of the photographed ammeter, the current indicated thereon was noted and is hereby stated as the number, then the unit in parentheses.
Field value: 6.5 (mA)
